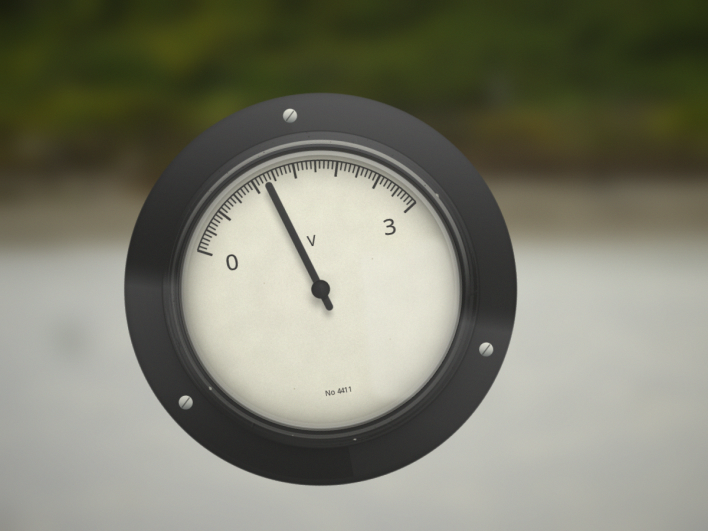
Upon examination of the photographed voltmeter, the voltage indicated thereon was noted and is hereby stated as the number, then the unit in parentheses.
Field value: 1.15 (V)
